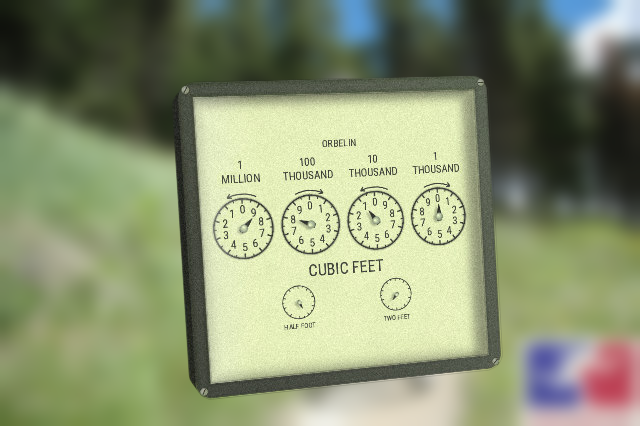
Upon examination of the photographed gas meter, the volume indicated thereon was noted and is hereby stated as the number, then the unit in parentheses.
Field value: 881000 (ft³)
